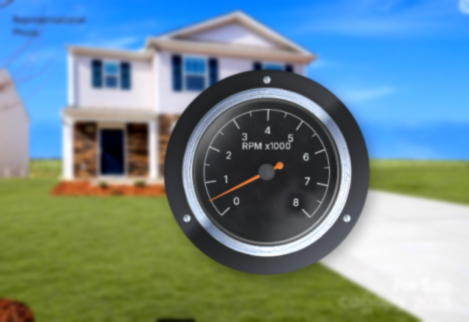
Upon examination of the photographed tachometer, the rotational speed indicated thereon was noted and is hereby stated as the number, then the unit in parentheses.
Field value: 500 (rpm)
